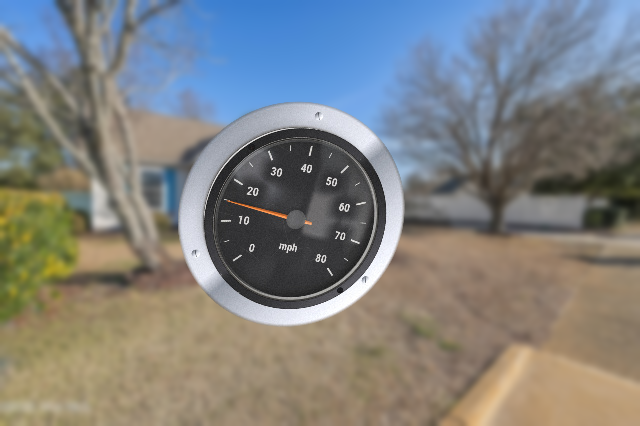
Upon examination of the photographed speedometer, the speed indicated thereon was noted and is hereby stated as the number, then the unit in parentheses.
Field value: 15 (mph)
